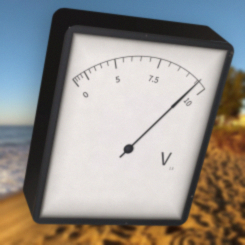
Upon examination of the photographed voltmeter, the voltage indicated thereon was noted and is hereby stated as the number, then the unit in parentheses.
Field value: 9.5 (V)
